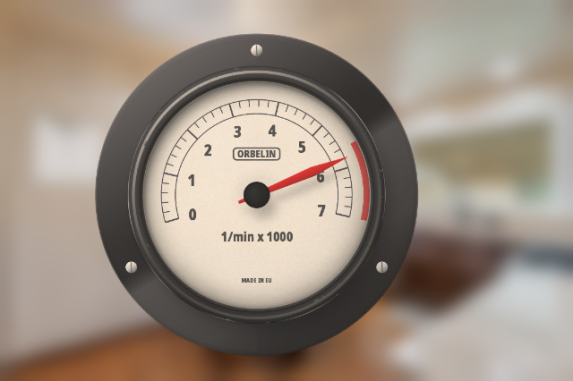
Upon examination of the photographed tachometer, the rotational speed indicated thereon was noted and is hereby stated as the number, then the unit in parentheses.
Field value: 5800 (rpm)
